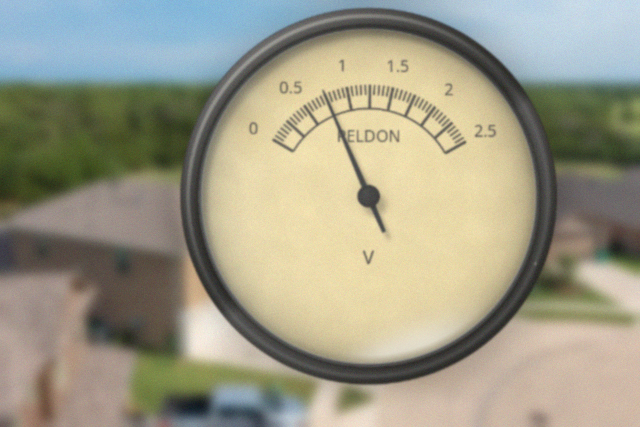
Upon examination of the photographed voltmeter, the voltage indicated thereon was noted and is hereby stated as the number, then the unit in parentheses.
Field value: 0.75 (V)
